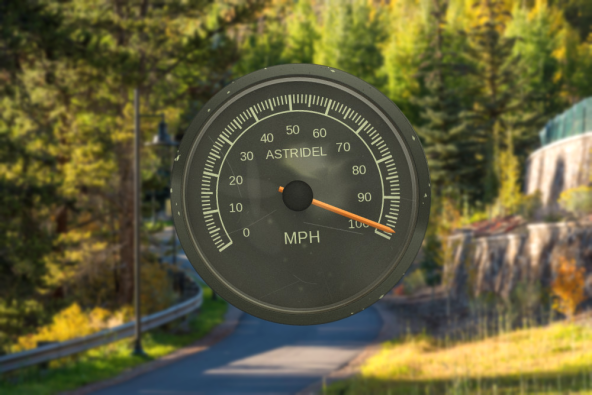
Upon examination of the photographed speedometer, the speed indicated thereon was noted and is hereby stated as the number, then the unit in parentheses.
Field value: 98 (mph)
